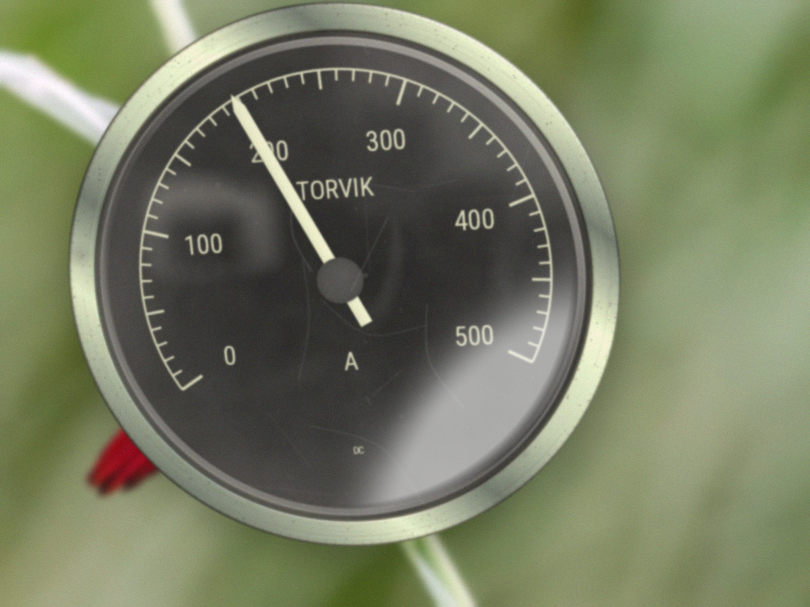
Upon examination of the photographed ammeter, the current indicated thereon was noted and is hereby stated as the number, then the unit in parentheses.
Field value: 200 (A)
